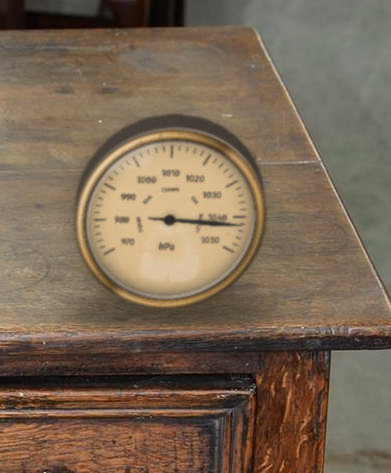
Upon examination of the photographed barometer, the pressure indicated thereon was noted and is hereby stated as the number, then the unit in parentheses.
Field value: 1042 (hPa)
